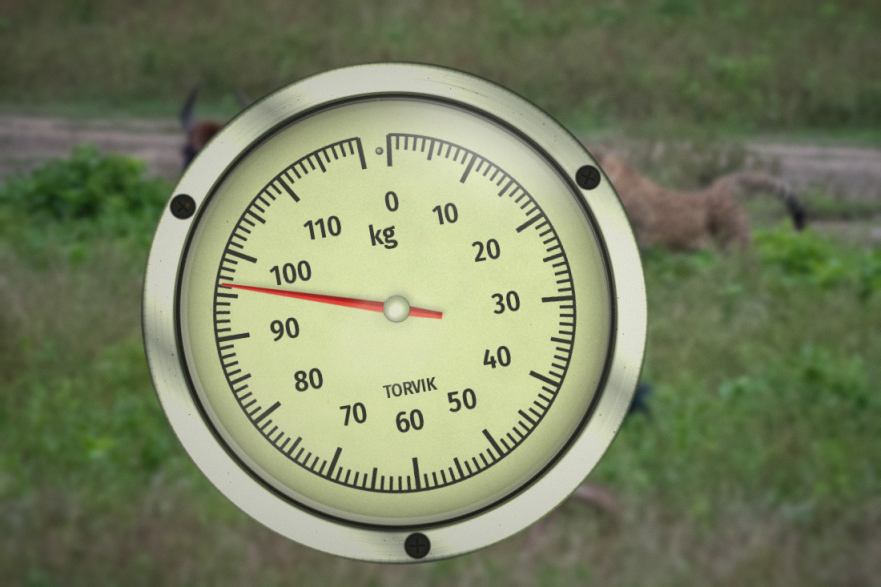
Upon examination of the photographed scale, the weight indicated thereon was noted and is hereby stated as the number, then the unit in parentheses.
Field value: 96 (kg)
